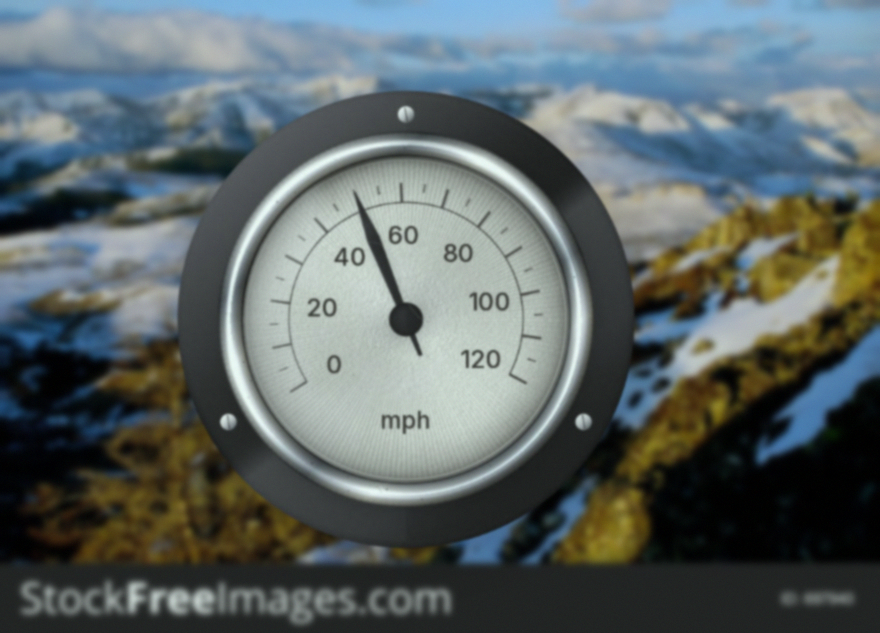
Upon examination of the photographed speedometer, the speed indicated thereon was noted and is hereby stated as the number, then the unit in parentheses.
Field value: 50 (mph)
